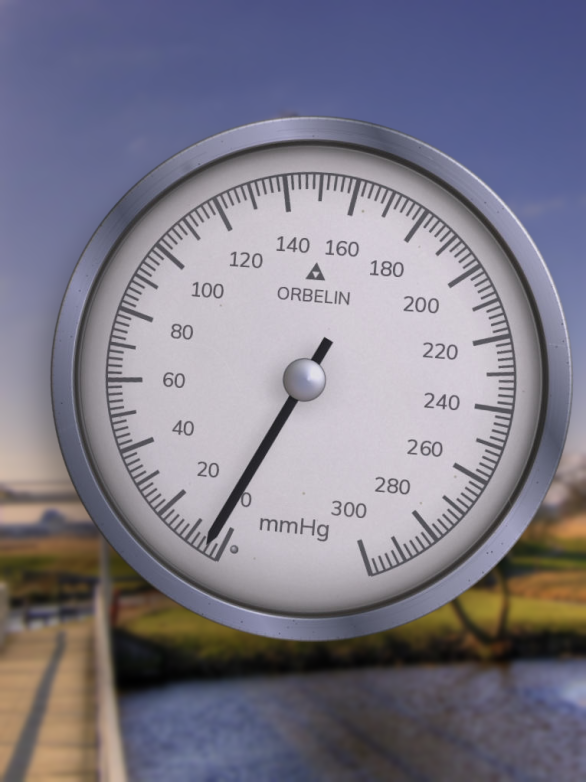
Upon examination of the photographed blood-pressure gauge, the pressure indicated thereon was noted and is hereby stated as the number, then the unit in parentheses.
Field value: 4 (mmHg)
